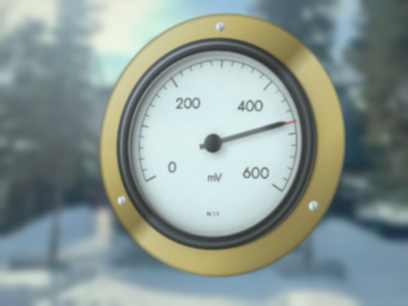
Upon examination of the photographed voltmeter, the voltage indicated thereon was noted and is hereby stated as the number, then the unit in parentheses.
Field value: 480 (mV)
